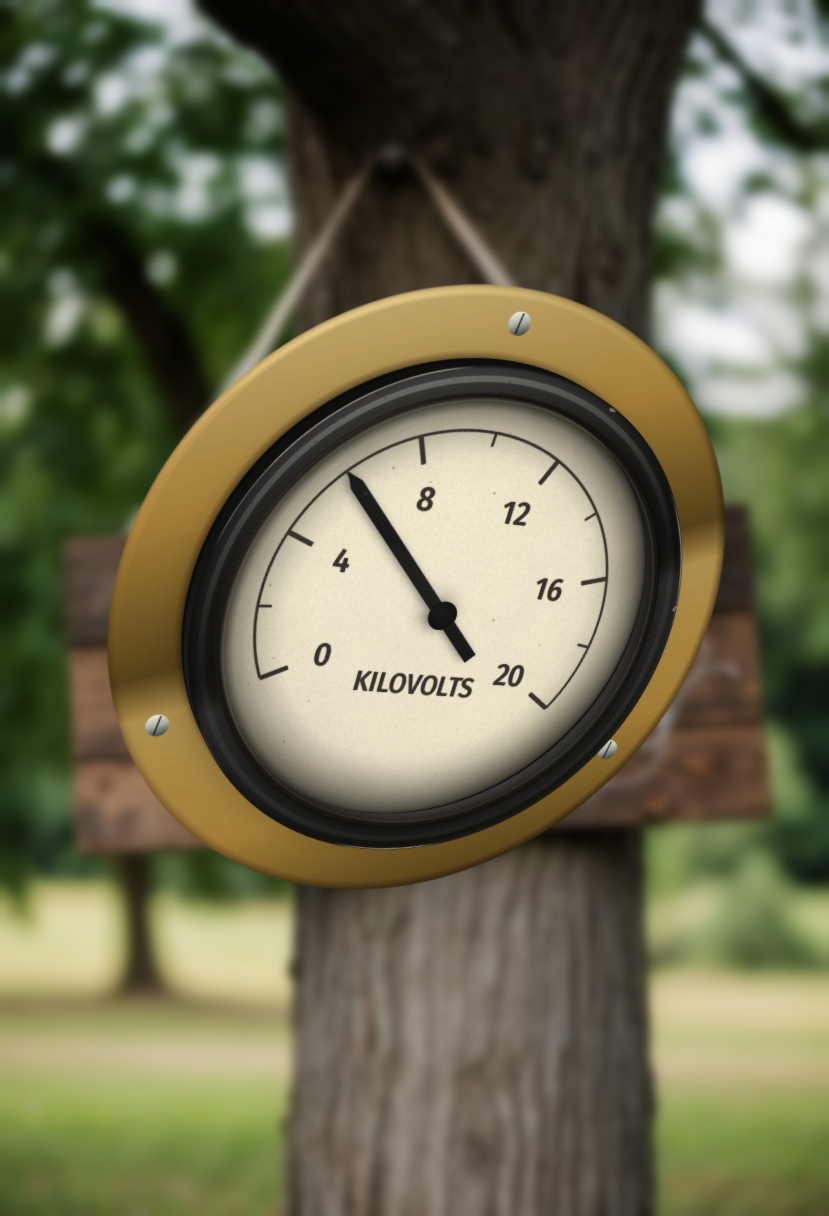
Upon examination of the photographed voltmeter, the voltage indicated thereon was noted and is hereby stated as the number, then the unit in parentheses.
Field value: 6 (kV)
